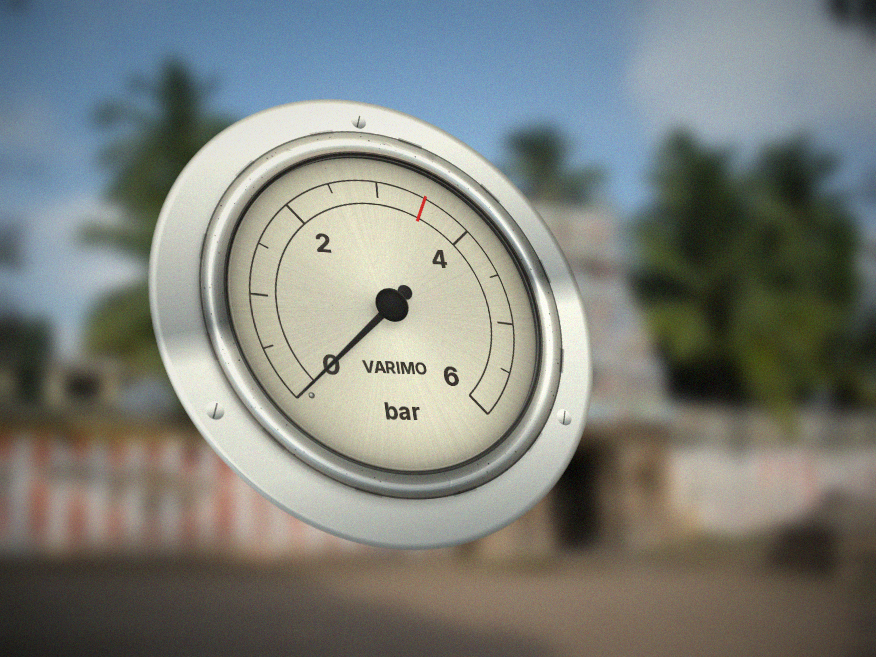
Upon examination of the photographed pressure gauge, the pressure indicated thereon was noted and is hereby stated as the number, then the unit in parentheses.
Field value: 0 (bar)
